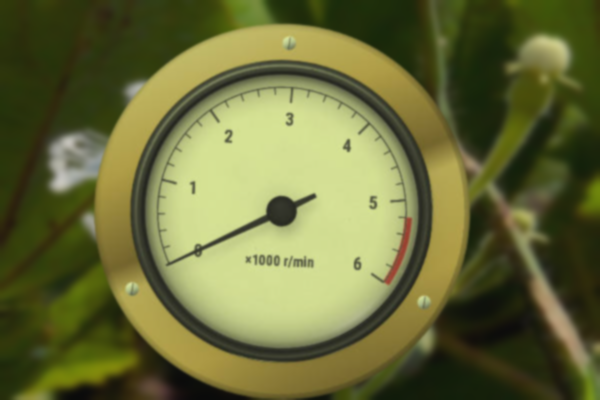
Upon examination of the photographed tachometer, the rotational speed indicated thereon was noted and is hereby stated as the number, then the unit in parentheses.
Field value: 0 (rpm)
